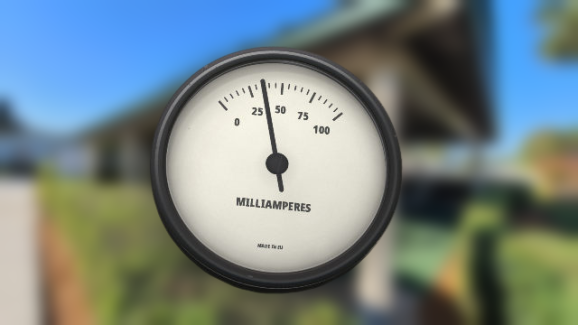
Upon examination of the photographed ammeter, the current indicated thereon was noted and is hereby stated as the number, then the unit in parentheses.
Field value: 35 (mA)
